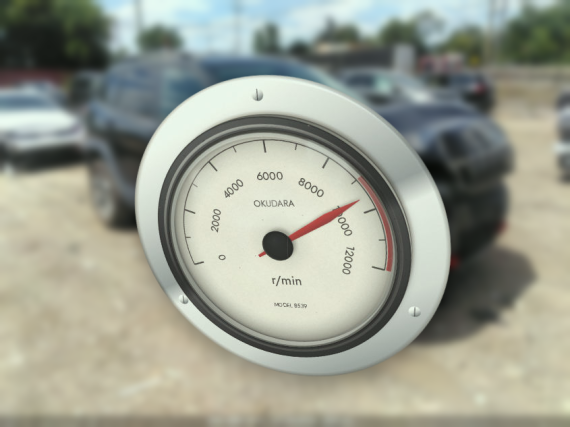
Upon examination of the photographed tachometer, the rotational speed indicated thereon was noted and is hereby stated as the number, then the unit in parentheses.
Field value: 9500 (rpm)
